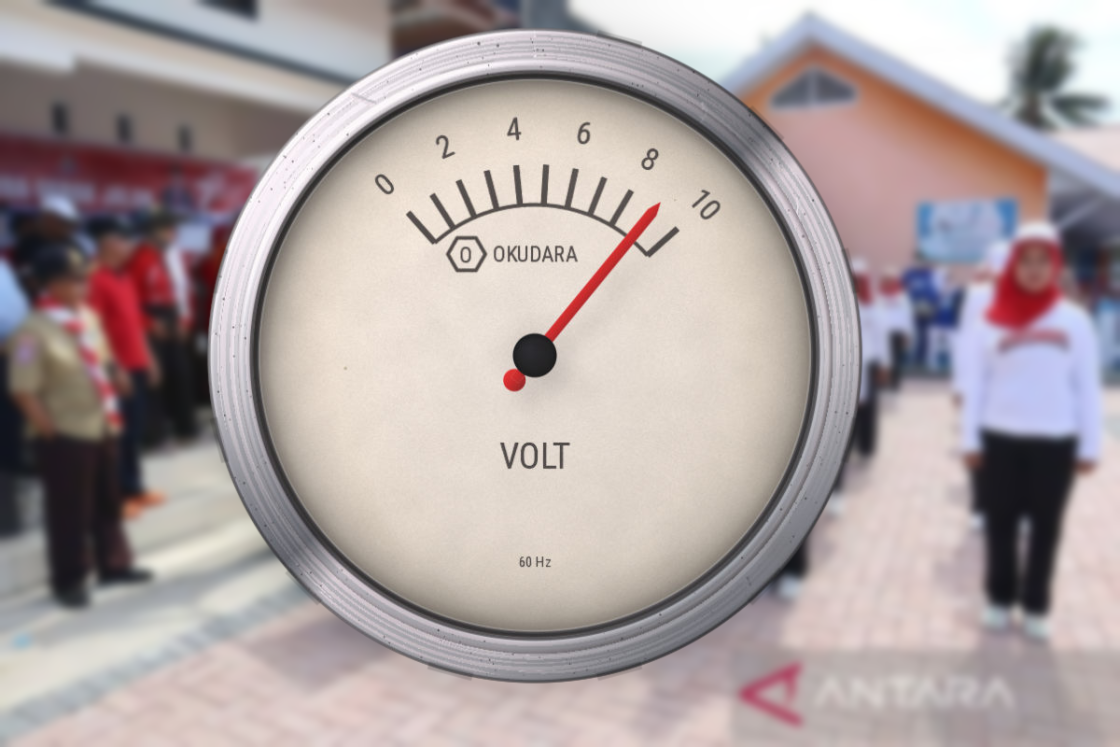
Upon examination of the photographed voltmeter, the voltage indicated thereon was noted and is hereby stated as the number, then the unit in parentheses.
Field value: 9 (V)
